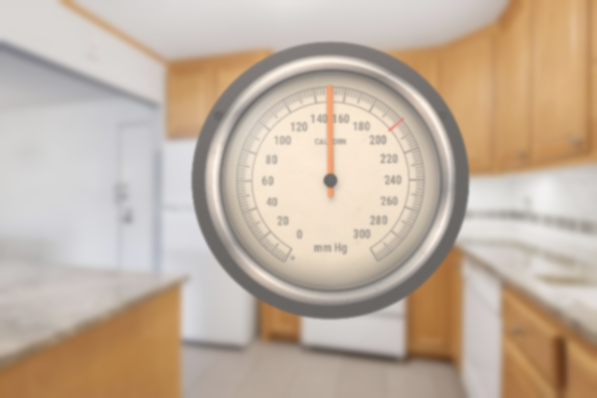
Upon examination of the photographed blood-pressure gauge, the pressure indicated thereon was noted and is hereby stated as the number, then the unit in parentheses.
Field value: 150 (mmHg)
